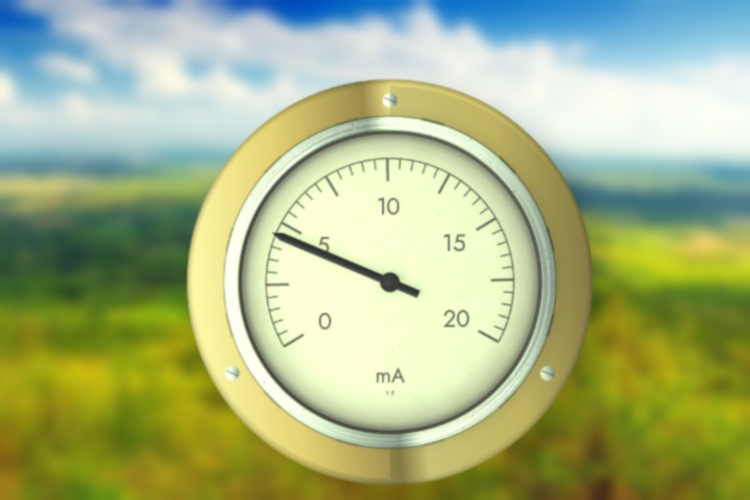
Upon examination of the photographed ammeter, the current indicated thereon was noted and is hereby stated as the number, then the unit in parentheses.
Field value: 4.5 (mA)
